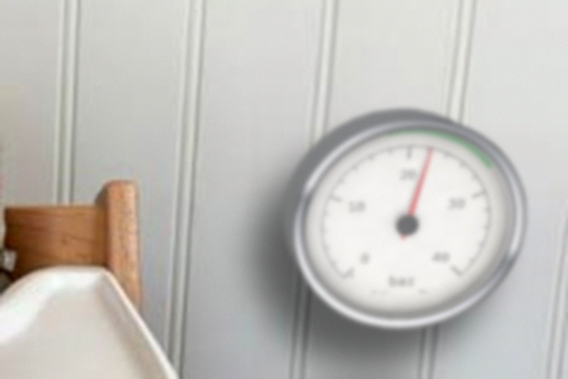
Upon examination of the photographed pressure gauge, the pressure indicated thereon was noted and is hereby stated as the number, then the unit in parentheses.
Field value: 22 (bar)
